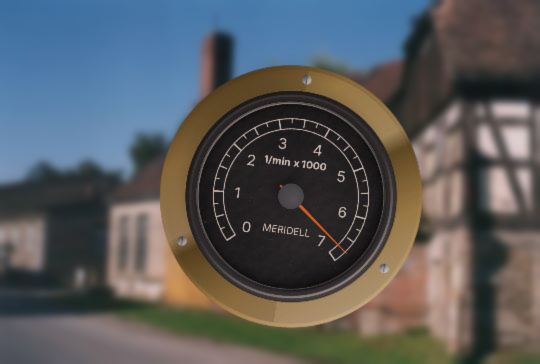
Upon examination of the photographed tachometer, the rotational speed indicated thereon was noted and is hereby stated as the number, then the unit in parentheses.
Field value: 6750 (rpm)
